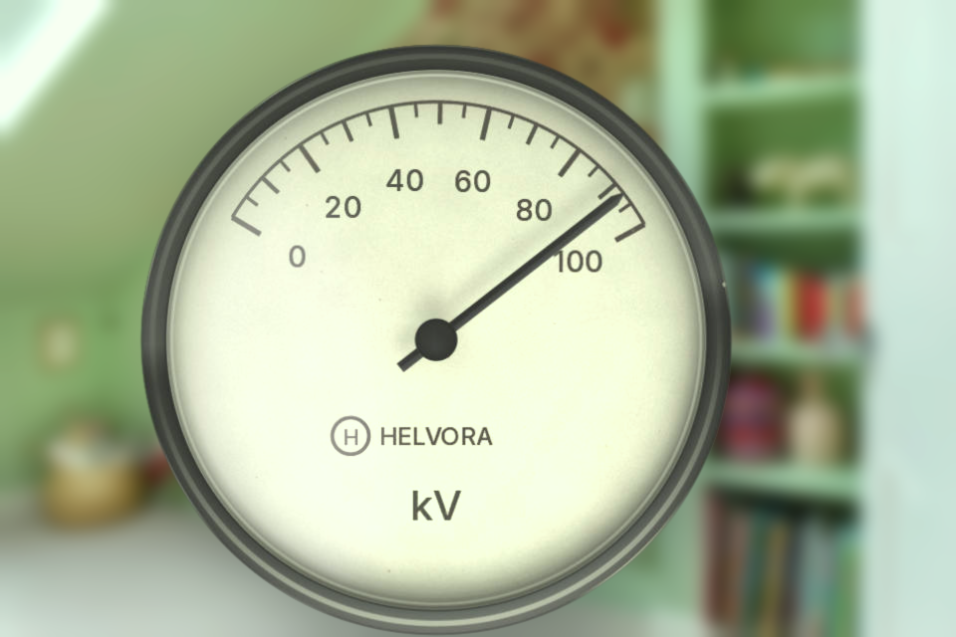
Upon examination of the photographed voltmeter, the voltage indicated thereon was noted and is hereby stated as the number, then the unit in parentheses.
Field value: 92.5 (kV)
